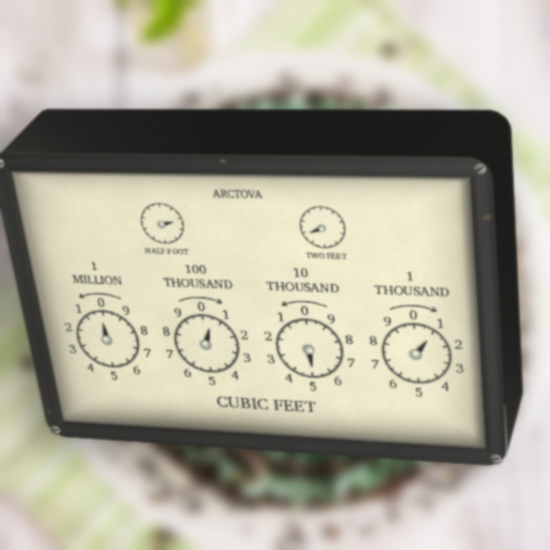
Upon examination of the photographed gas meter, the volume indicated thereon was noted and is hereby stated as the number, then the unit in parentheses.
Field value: 5100 (ft³)
